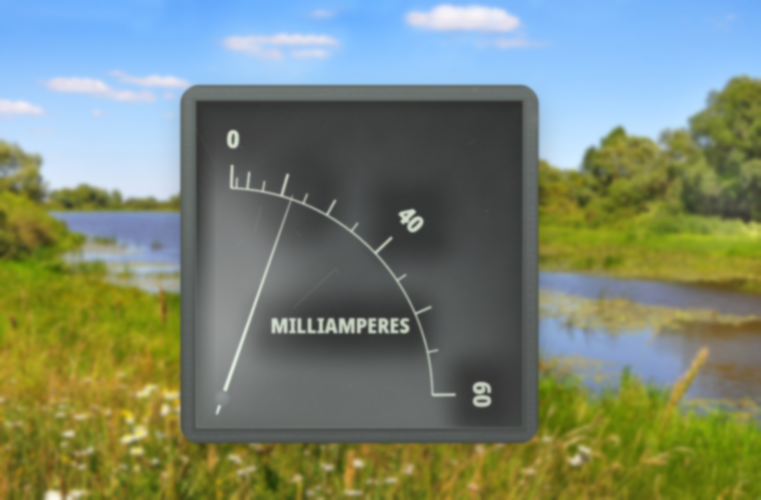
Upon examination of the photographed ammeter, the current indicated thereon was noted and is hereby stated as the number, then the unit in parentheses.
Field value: 22.5 (mA)
